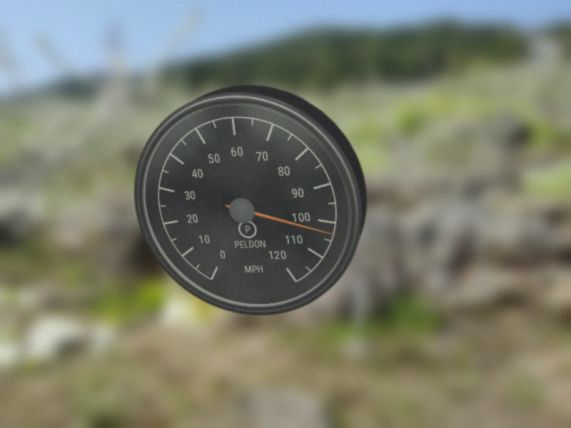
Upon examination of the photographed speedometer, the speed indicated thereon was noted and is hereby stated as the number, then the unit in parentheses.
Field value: 102.5 (mph)
